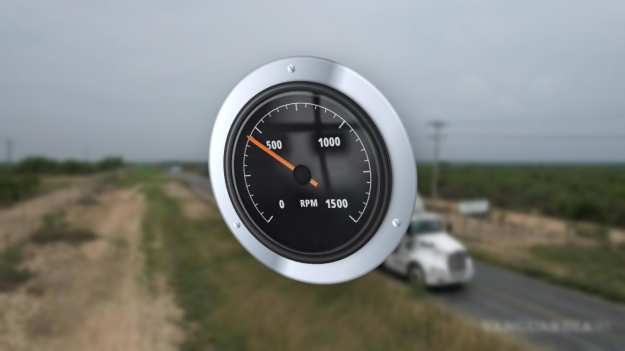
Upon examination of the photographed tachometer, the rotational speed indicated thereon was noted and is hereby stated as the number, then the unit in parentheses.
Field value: 450 (rpm)
